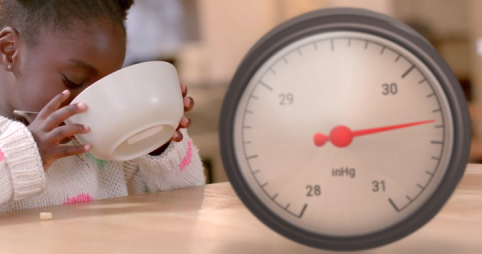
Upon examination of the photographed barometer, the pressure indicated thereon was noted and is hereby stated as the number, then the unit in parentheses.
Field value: 30.35 (inHg)
